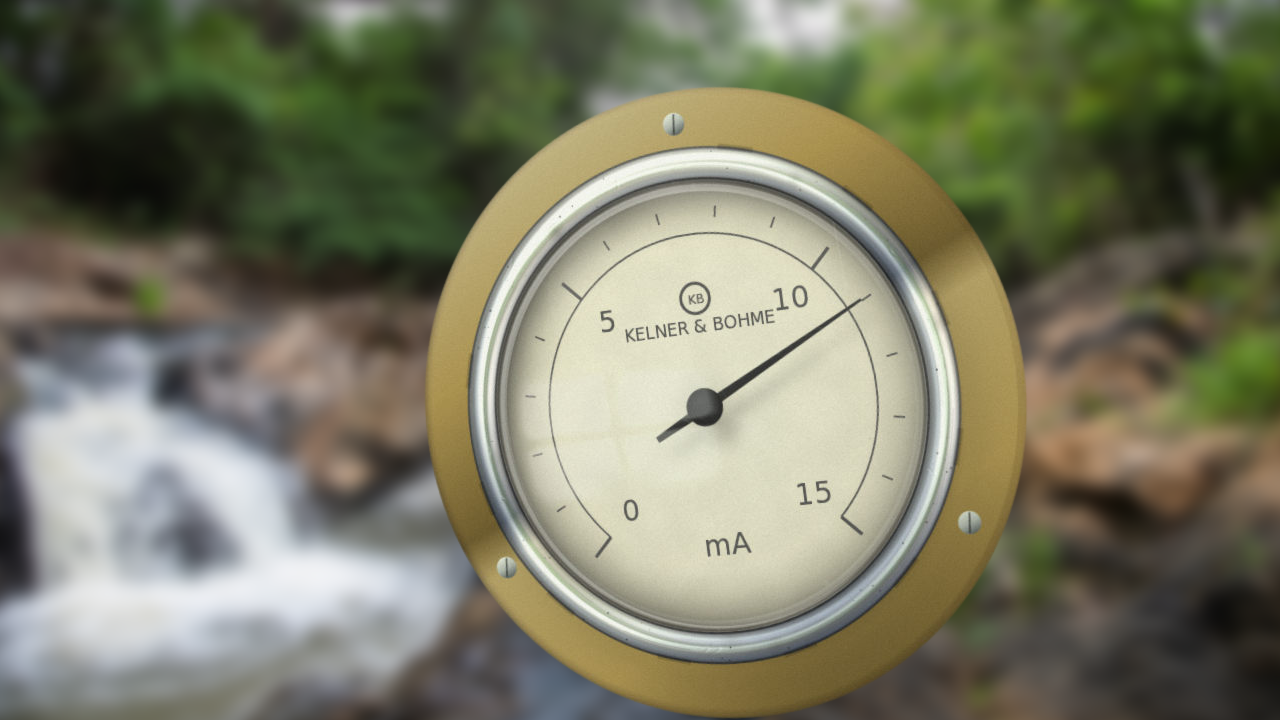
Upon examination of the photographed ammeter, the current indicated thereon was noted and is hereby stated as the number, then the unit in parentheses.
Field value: 11 (mA)
